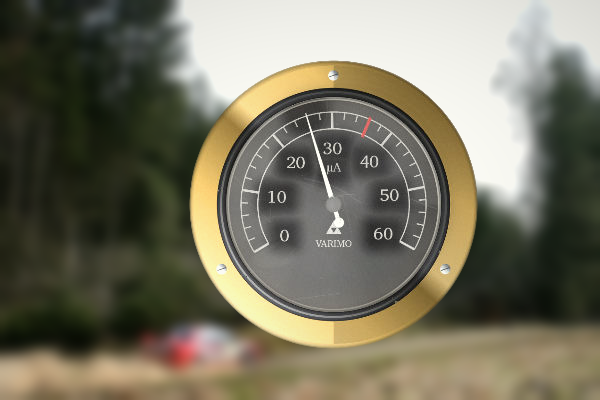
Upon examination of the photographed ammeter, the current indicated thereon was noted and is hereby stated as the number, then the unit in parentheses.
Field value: 26 (µA)
